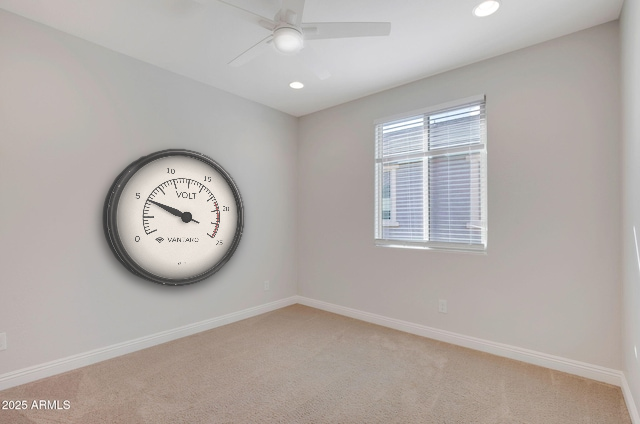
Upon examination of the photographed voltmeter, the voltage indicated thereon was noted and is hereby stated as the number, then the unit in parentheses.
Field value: 5 (V)
